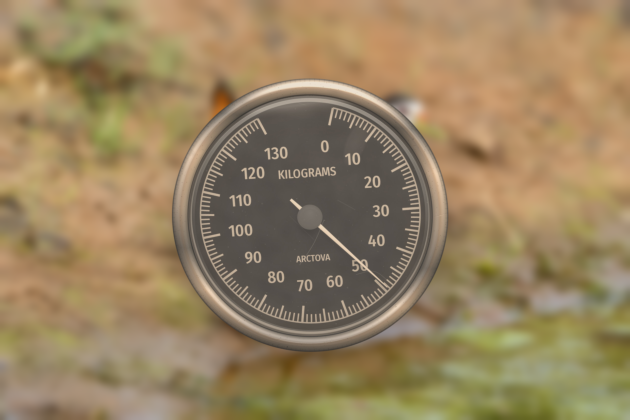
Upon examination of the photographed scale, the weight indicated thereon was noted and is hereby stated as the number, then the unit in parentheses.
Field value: 49 (kg)
